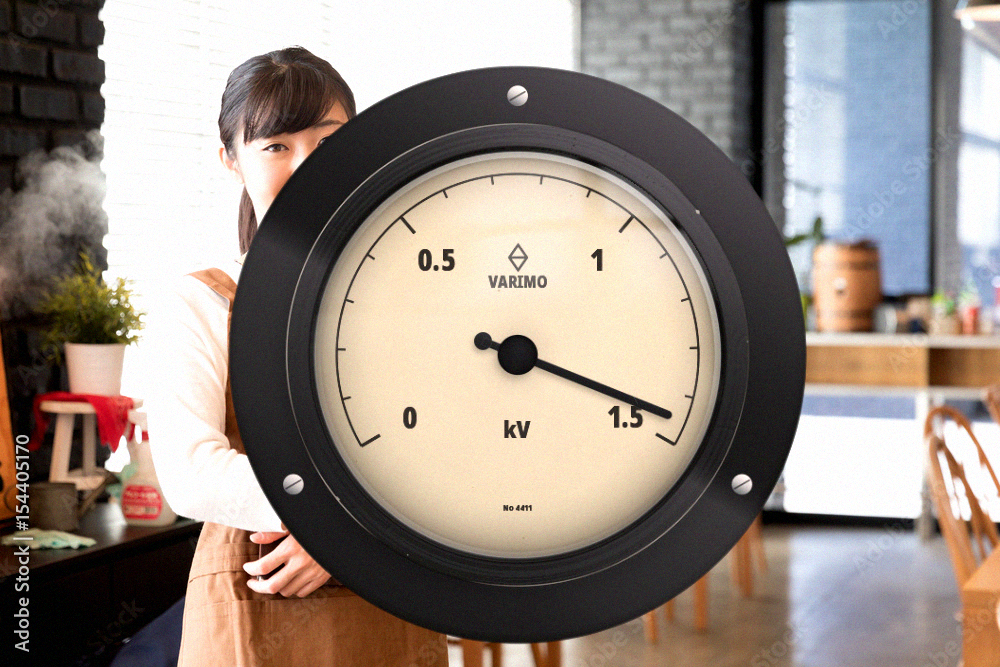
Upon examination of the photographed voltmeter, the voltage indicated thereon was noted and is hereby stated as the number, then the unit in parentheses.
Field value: 1.45 (kV)
